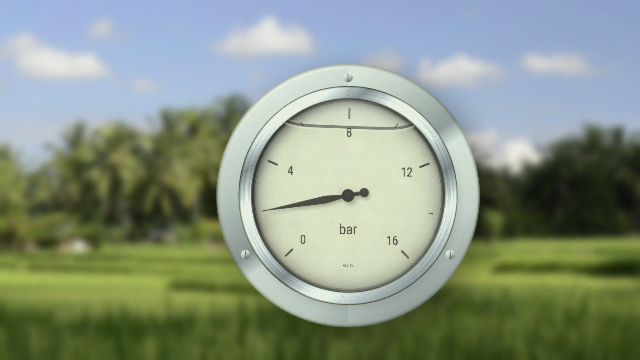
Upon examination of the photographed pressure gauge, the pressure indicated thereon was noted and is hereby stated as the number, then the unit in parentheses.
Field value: 2 (bar)
